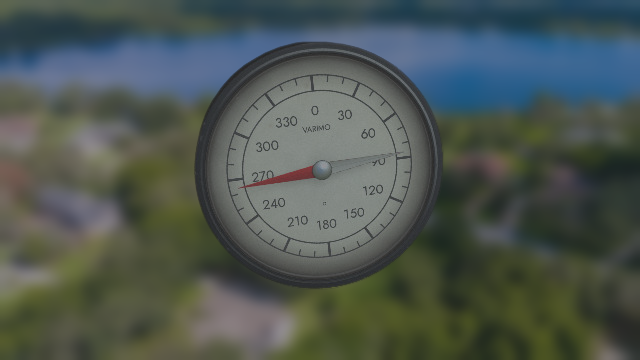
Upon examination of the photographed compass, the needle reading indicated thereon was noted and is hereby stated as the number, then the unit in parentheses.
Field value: 265 (°)
